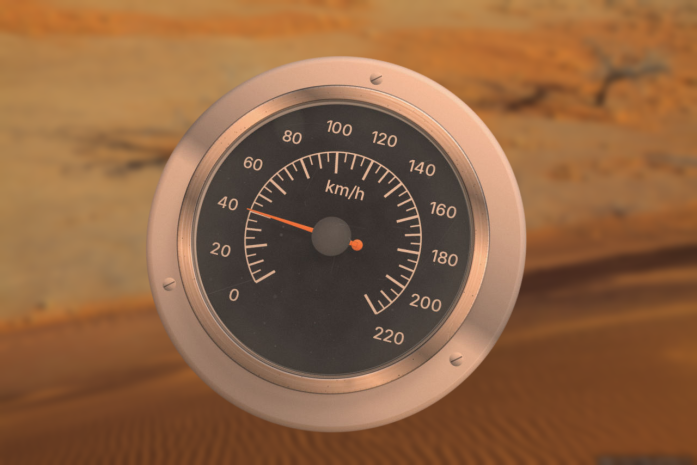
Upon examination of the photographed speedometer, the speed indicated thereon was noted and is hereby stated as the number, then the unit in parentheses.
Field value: 40 (km/h)
